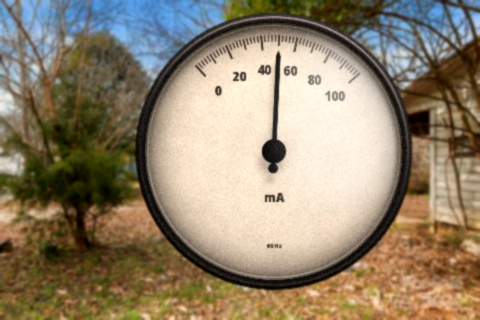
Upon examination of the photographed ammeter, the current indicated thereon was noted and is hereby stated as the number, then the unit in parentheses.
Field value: 50 (mA)
